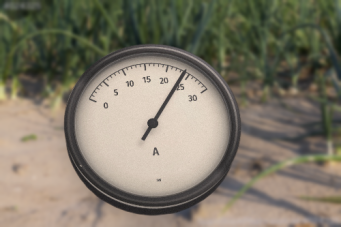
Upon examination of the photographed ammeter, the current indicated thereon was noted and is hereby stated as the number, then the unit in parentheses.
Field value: 24 (A)
